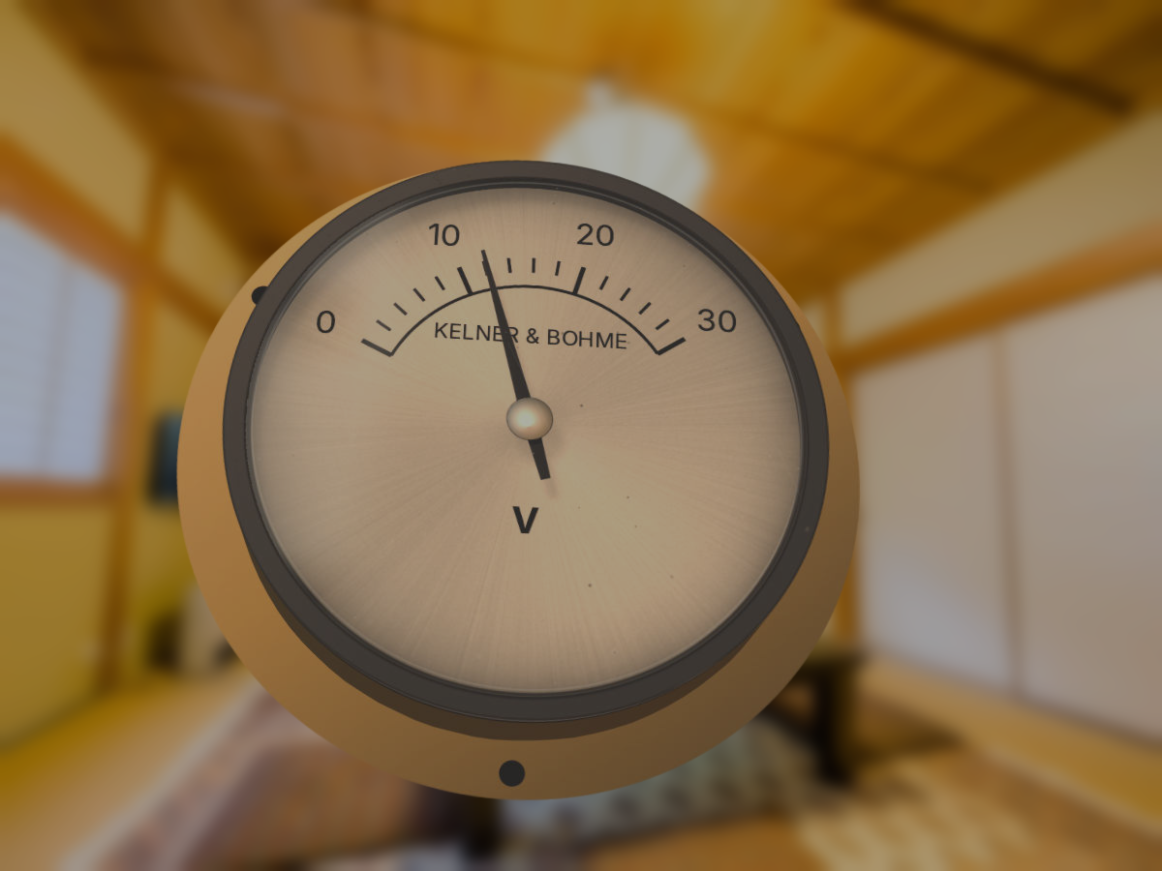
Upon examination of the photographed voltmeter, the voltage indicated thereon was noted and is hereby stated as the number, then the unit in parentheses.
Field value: 12 (V)
